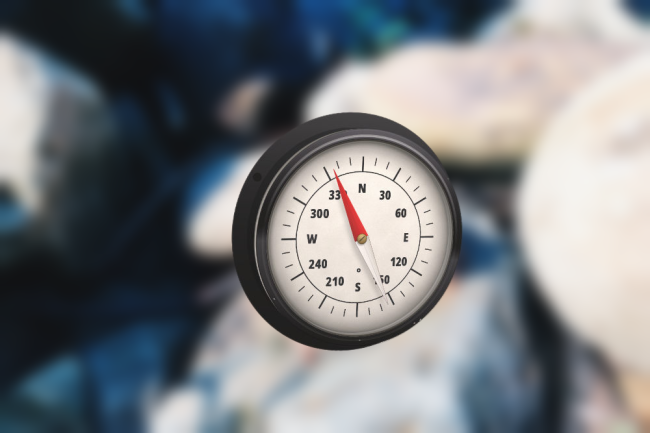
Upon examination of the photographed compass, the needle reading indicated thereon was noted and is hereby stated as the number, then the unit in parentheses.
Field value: 335 (°)
